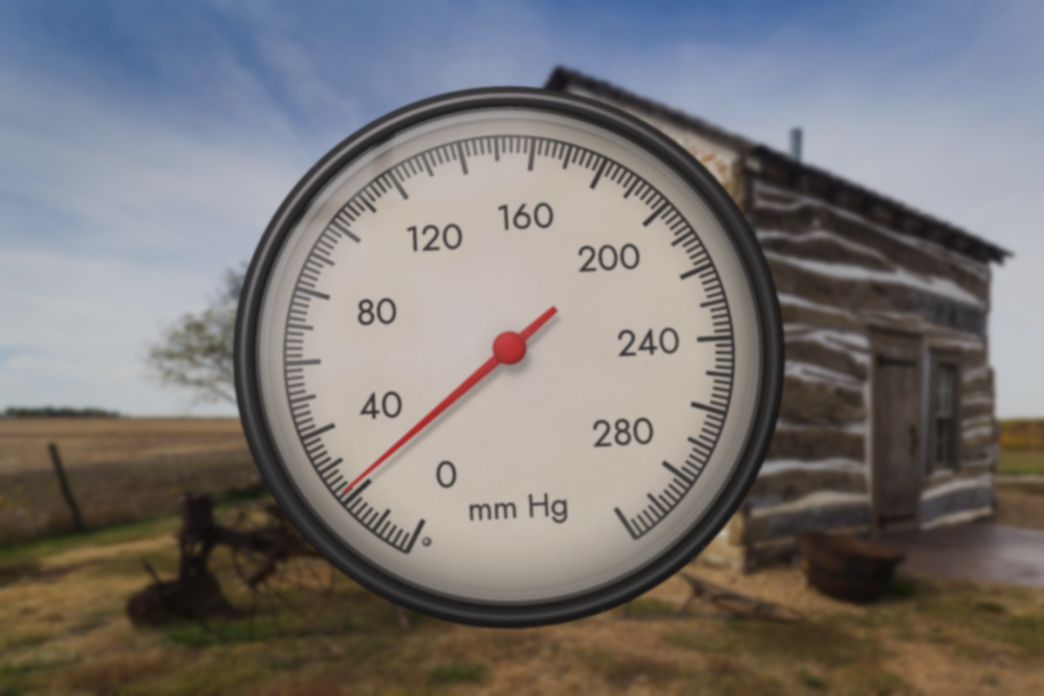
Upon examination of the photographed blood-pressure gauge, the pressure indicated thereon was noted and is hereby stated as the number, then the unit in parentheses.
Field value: 22 (mmHg)
